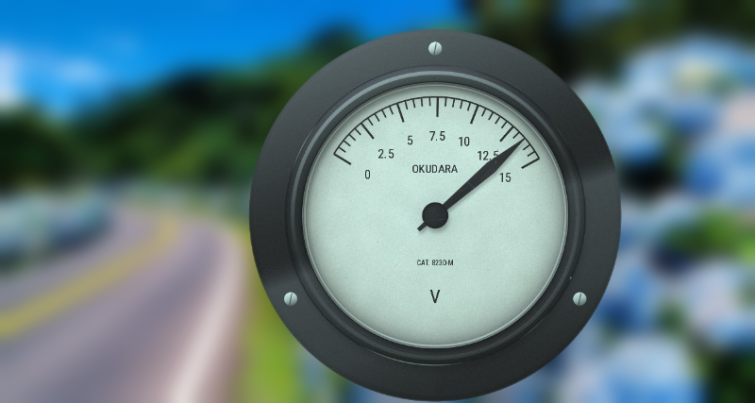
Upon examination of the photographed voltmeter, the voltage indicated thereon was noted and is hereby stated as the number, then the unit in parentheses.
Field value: 13.5 (V)
